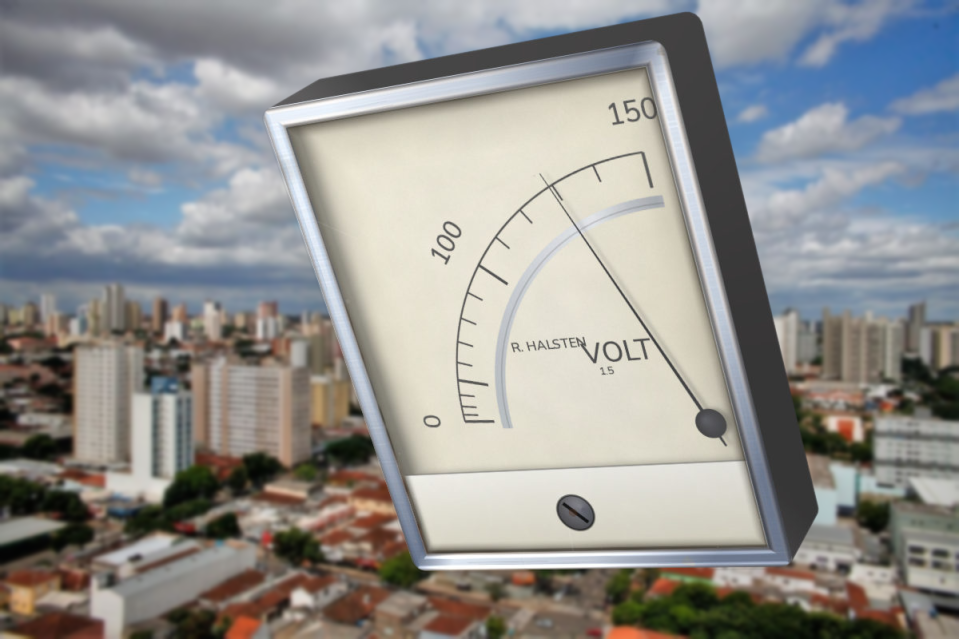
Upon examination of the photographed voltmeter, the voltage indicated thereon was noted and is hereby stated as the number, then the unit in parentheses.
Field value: 130 (V)
